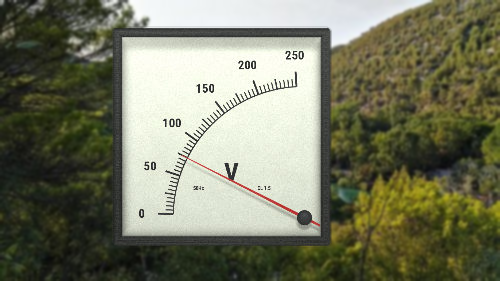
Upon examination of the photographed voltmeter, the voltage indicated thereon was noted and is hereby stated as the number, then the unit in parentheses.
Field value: 75 (V)
